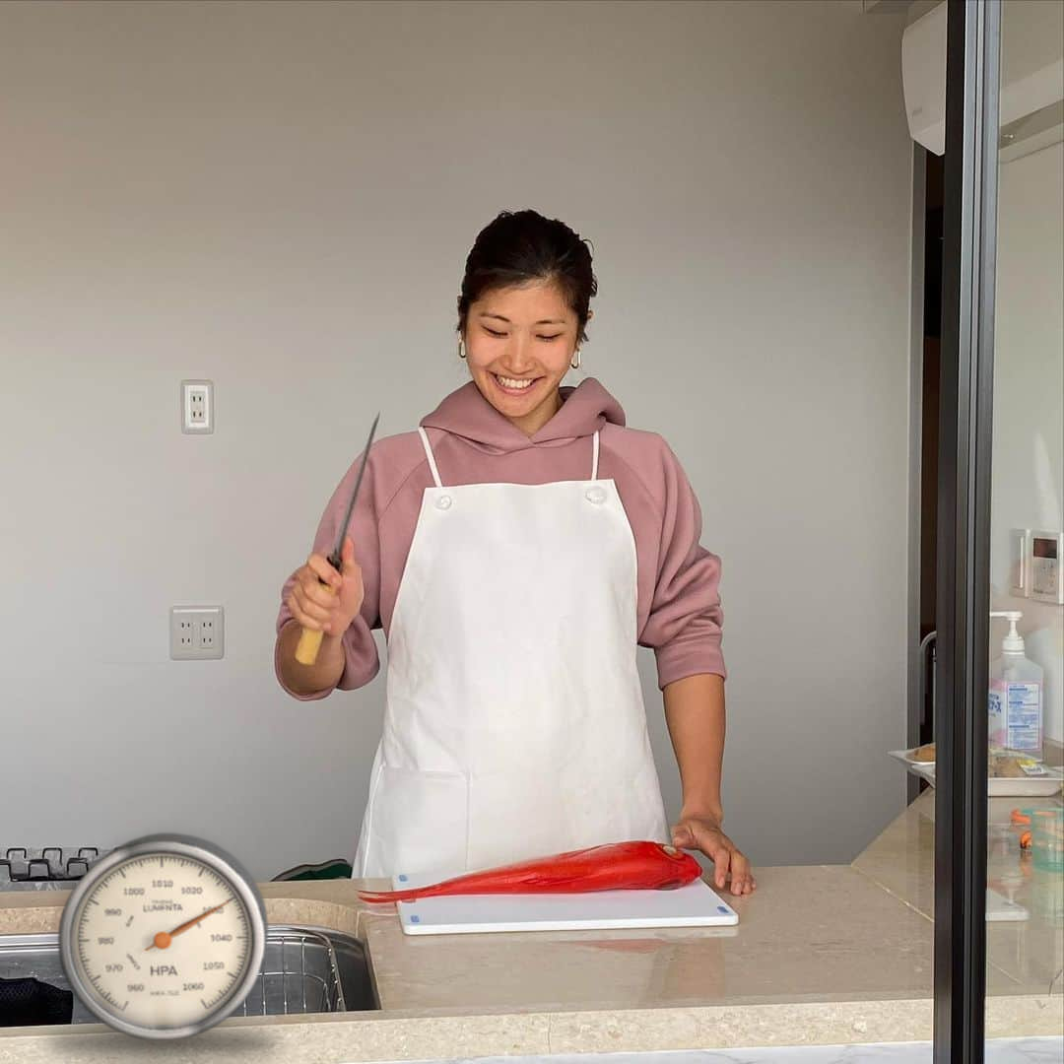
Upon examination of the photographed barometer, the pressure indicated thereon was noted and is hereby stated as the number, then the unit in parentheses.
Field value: 1030 (hPa)
